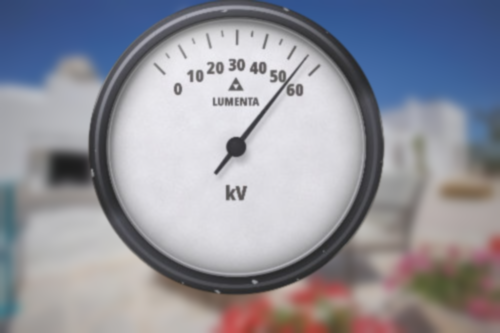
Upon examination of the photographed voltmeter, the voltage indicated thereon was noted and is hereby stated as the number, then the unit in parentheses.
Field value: 55 (kV)
